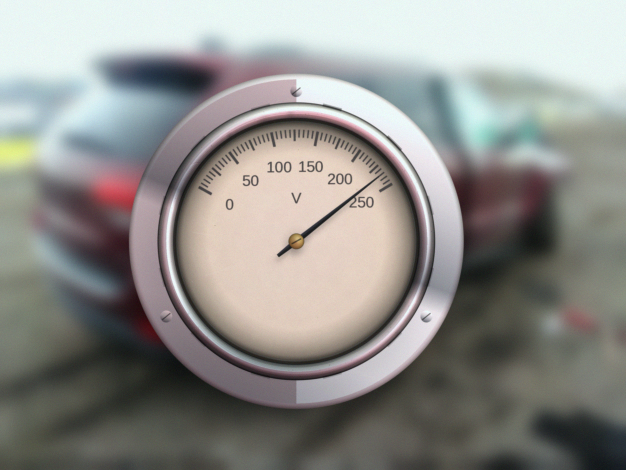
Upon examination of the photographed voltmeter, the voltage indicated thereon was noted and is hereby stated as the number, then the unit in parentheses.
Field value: 235 (V)
